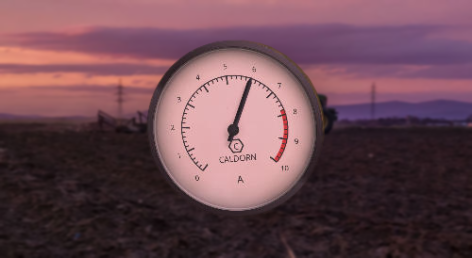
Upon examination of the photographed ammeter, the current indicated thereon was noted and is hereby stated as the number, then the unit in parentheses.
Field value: 6 (A)
